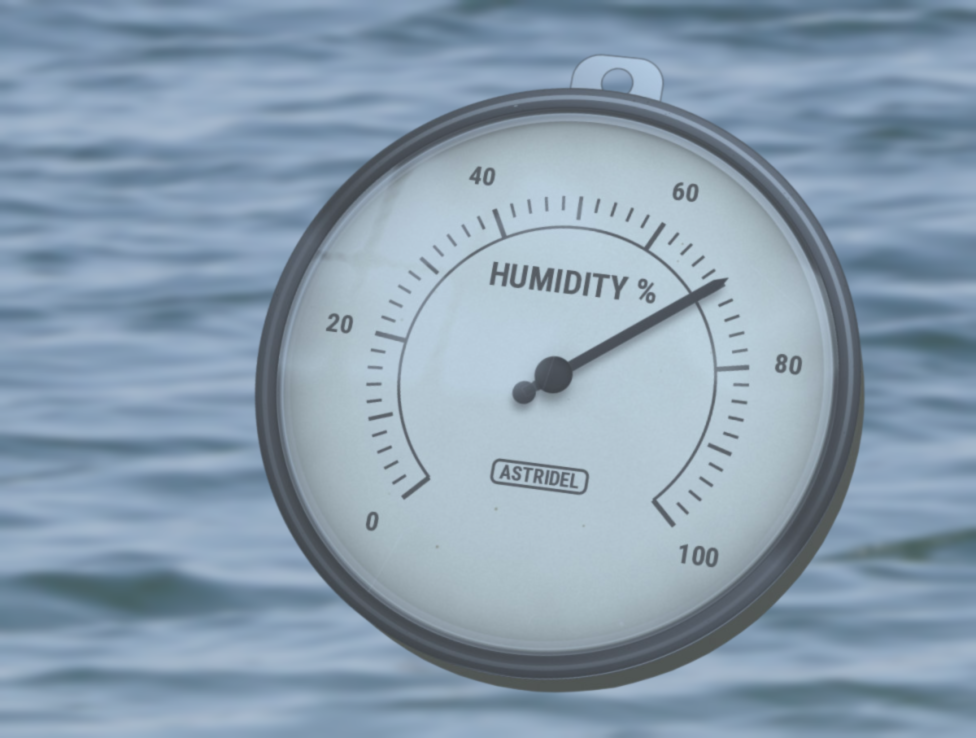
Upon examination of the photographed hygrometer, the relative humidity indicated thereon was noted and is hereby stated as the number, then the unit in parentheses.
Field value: 70 (%)
